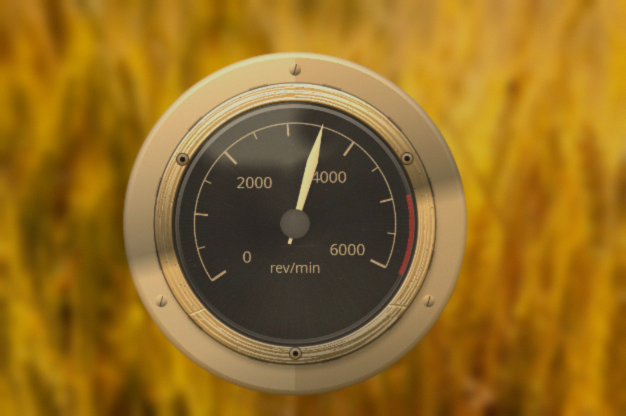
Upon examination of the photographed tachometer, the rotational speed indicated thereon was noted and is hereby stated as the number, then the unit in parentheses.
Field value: 3500 (rpm)
